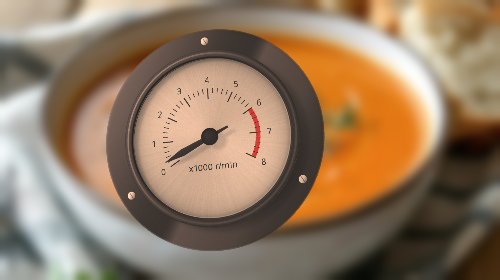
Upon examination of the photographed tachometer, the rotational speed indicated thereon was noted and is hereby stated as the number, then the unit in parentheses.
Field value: 200 (rpm)
